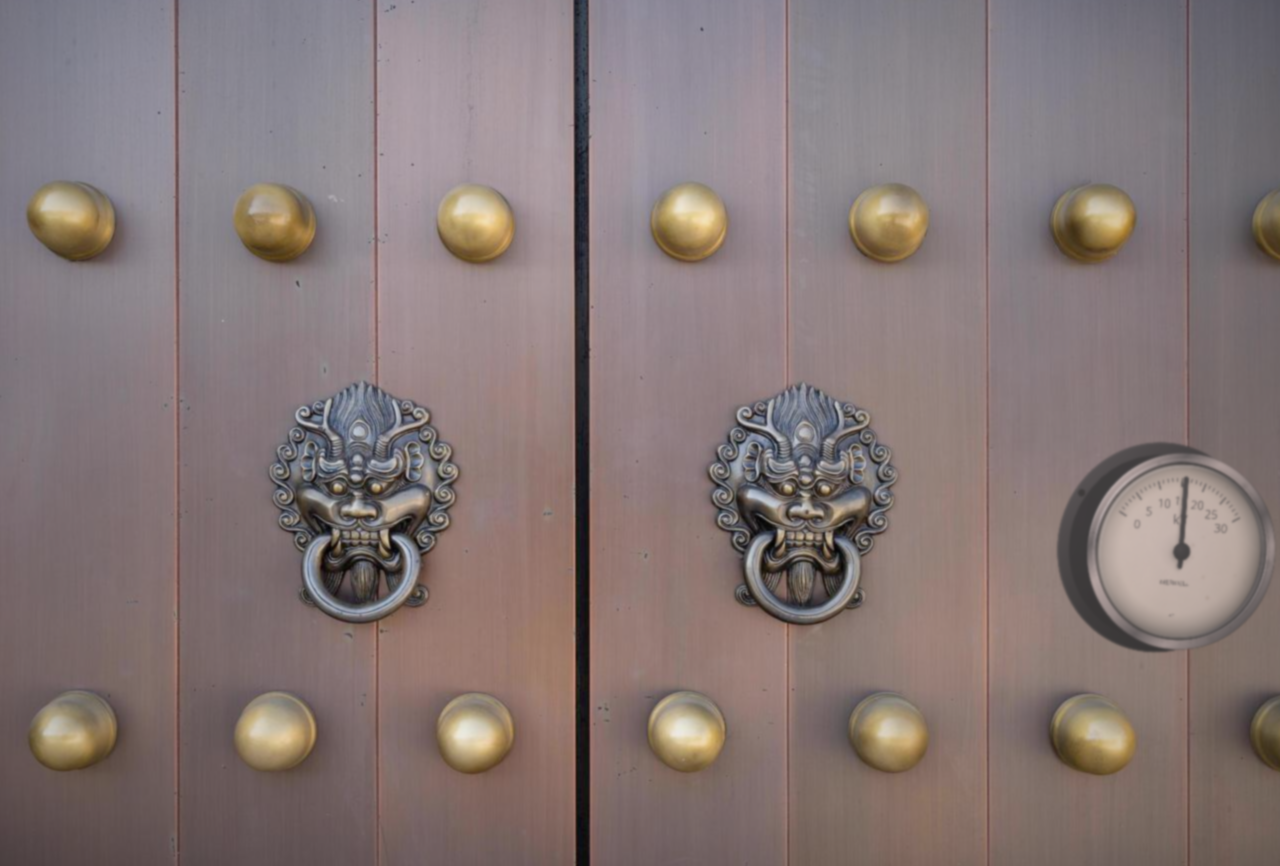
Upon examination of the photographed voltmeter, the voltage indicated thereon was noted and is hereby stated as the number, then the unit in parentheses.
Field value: 15 (kV)
